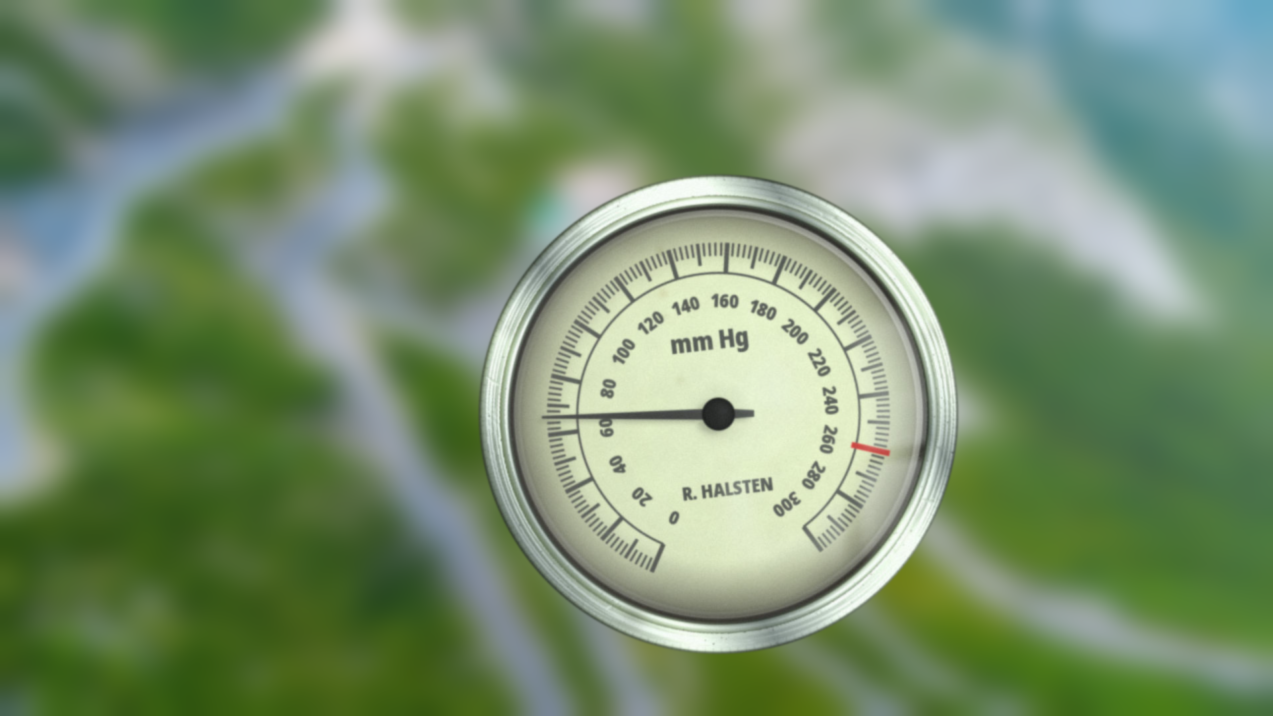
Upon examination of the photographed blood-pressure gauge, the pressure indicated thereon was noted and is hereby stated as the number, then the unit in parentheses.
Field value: 66 (mmHg)
